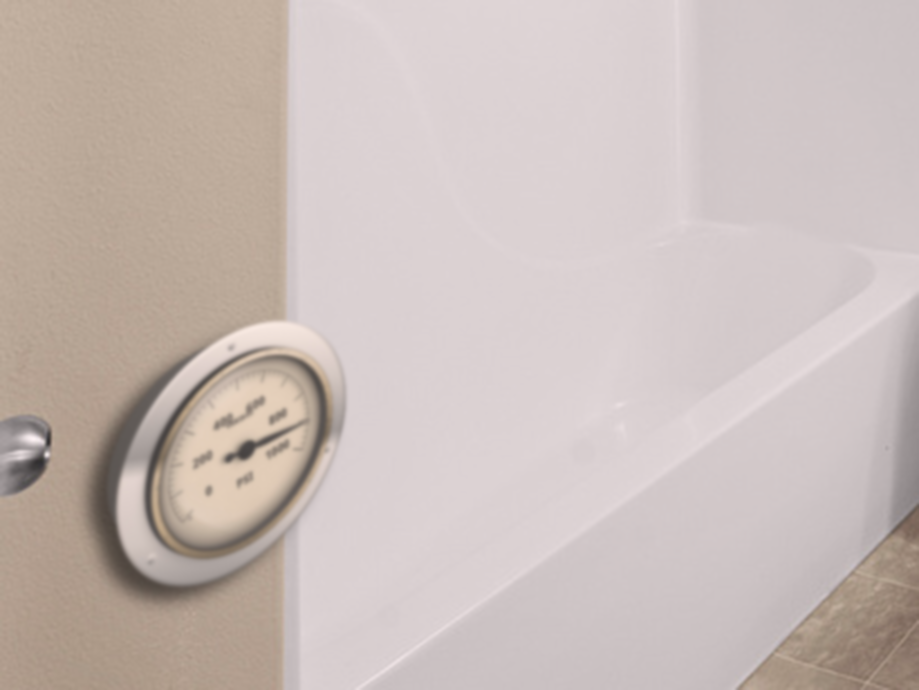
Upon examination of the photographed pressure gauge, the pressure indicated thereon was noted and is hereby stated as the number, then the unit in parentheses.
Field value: 900 (psi)
